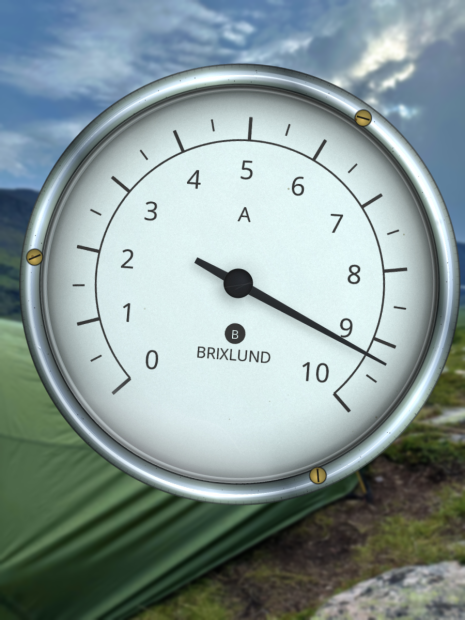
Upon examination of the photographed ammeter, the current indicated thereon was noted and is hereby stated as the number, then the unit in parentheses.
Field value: 9.25 (A)
